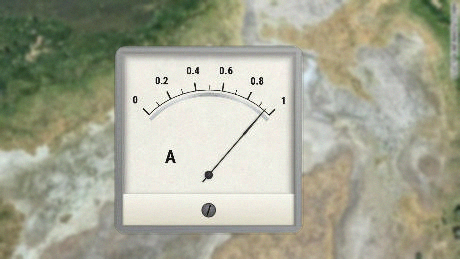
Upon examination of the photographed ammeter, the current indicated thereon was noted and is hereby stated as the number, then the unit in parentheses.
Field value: 0.95 (A)
